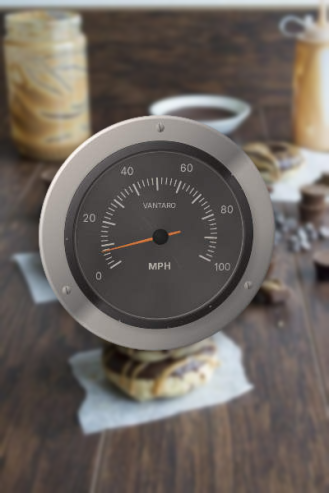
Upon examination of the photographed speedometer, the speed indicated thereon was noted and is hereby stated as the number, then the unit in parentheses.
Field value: 8 (mph)
